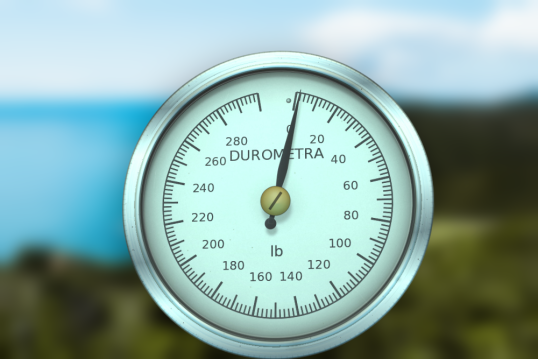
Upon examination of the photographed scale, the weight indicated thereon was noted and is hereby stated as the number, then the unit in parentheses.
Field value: 2 (lb)
